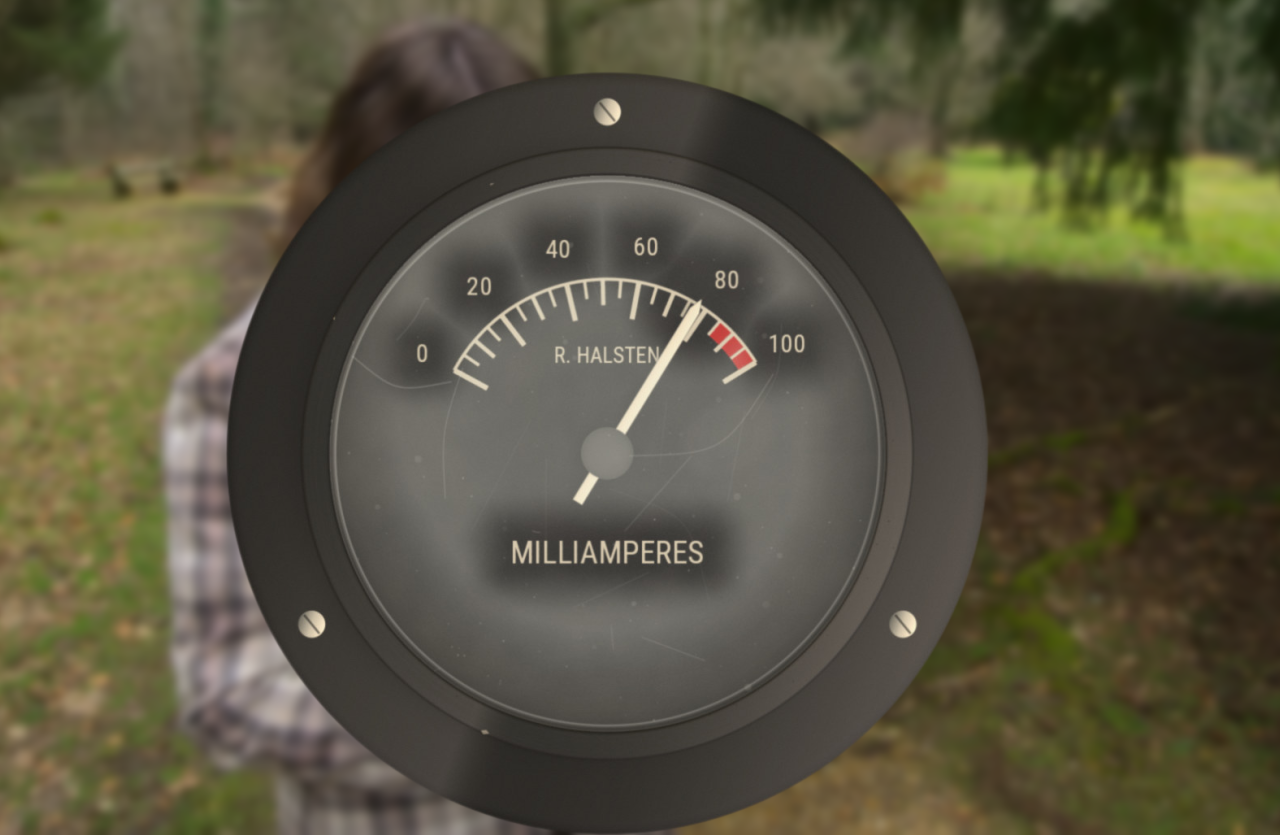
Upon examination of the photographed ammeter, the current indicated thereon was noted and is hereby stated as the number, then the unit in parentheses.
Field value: 77.5 (mA)
